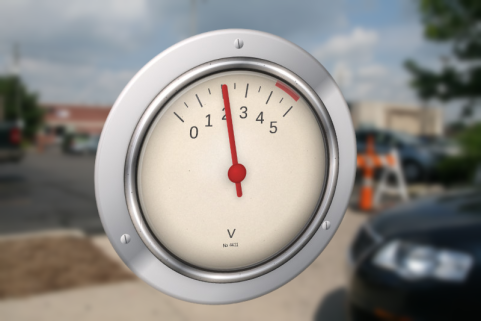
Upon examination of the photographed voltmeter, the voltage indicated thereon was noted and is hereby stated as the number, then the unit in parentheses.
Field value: 2 (V)
